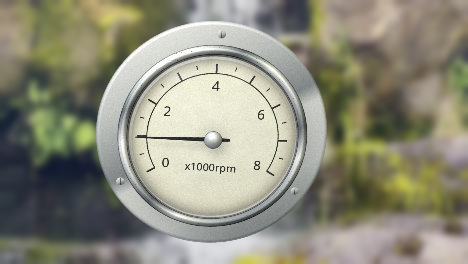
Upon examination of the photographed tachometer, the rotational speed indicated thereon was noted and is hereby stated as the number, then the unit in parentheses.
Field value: 1000 (rpm)
